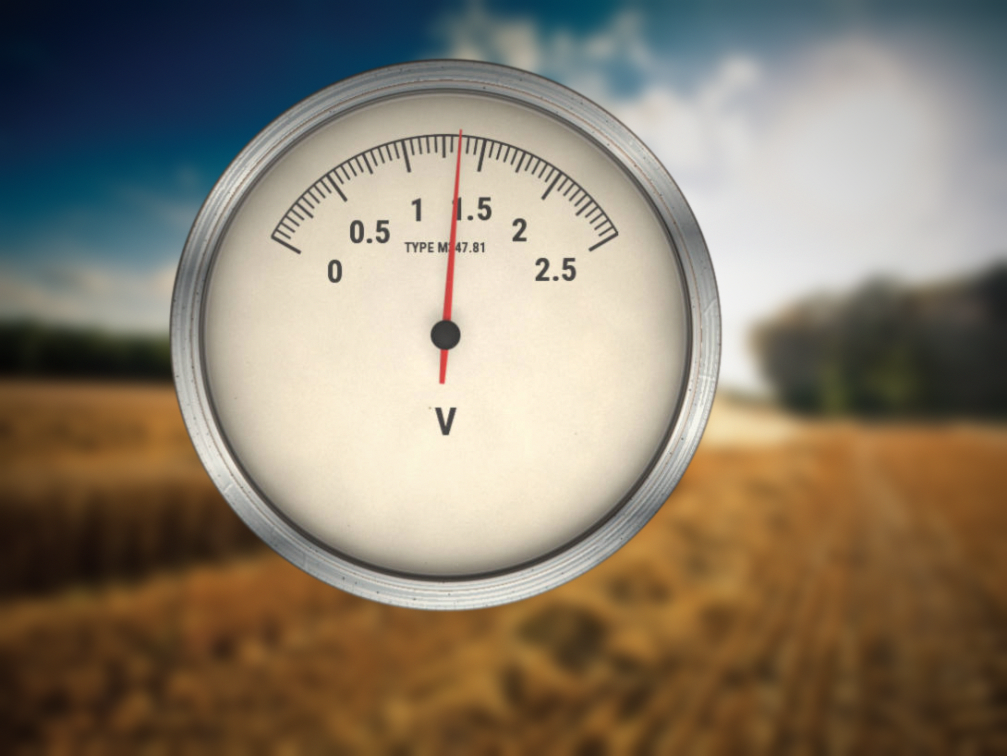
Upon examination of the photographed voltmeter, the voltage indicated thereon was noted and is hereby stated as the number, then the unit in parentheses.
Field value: 1.35 (V)
